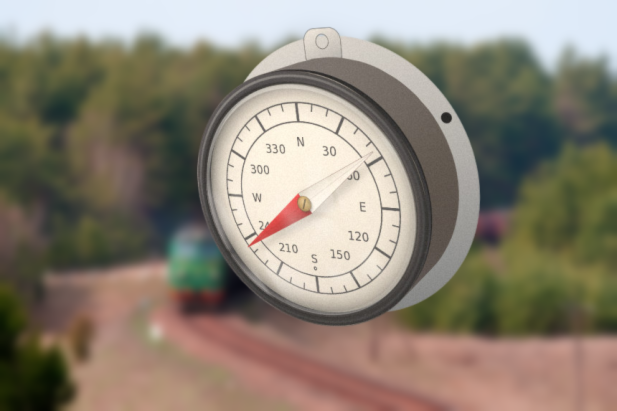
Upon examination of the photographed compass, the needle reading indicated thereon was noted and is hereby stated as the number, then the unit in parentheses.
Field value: 235 (°)
